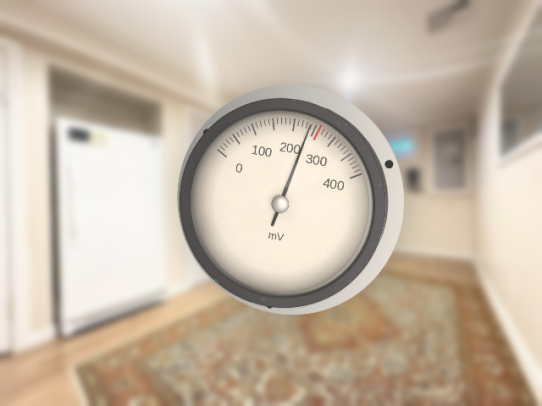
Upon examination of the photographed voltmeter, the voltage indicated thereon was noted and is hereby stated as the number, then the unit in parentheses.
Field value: 240 (mV)
